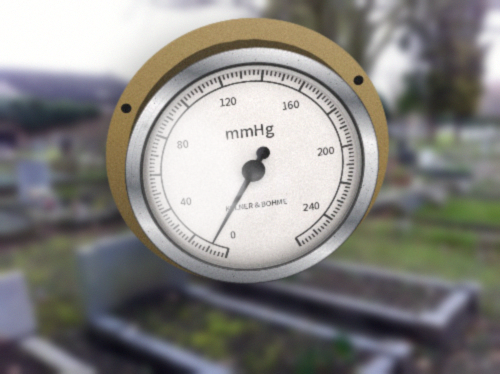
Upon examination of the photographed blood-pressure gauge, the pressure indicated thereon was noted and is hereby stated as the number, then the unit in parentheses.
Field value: 10 (mmHg)
